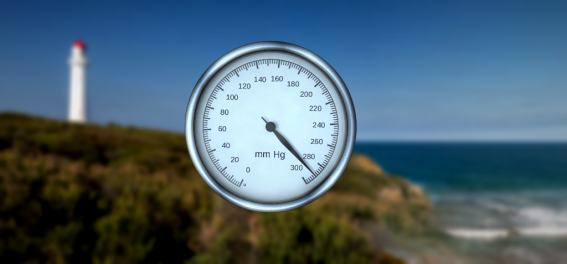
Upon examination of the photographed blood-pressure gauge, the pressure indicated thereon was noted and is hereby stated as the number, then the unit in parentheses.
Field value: 290 (mmHg)
